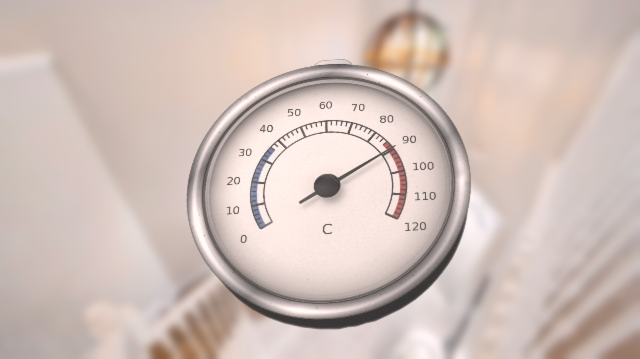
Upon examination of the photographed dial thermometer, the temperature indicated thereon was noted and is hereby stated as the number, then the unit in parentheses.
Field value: 90 (°C)
